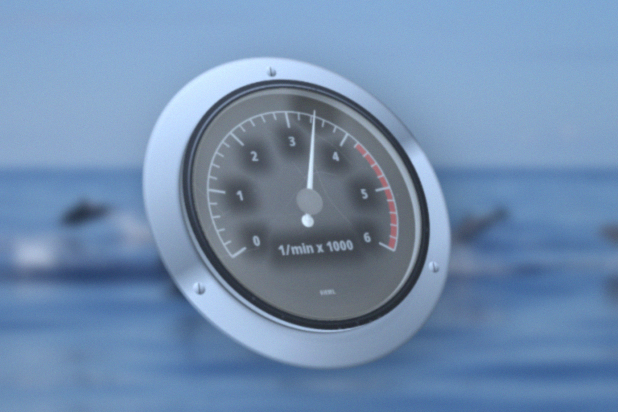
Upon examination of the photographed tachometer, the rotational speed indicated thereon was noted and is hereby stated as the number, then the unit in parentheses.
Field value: 3400 (rpm)
